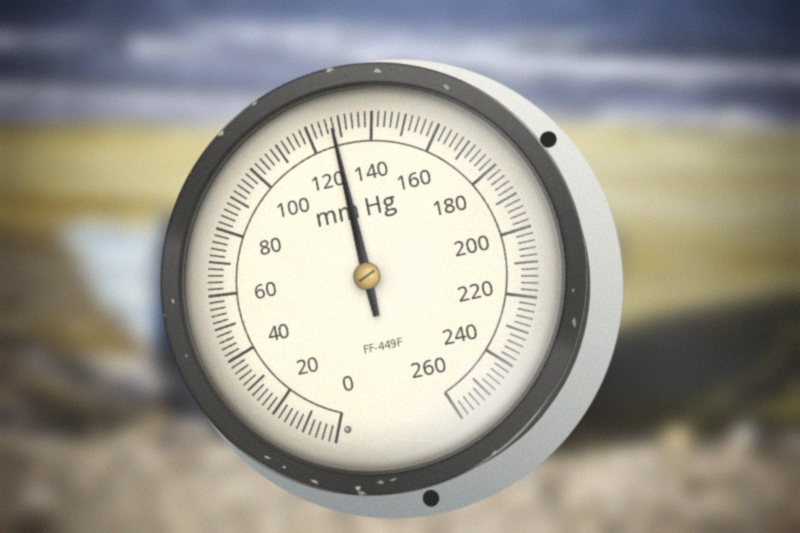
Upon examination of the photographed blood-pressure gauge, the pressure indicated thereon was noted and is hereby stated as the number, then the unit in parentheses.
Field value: 128 (mmHg)
